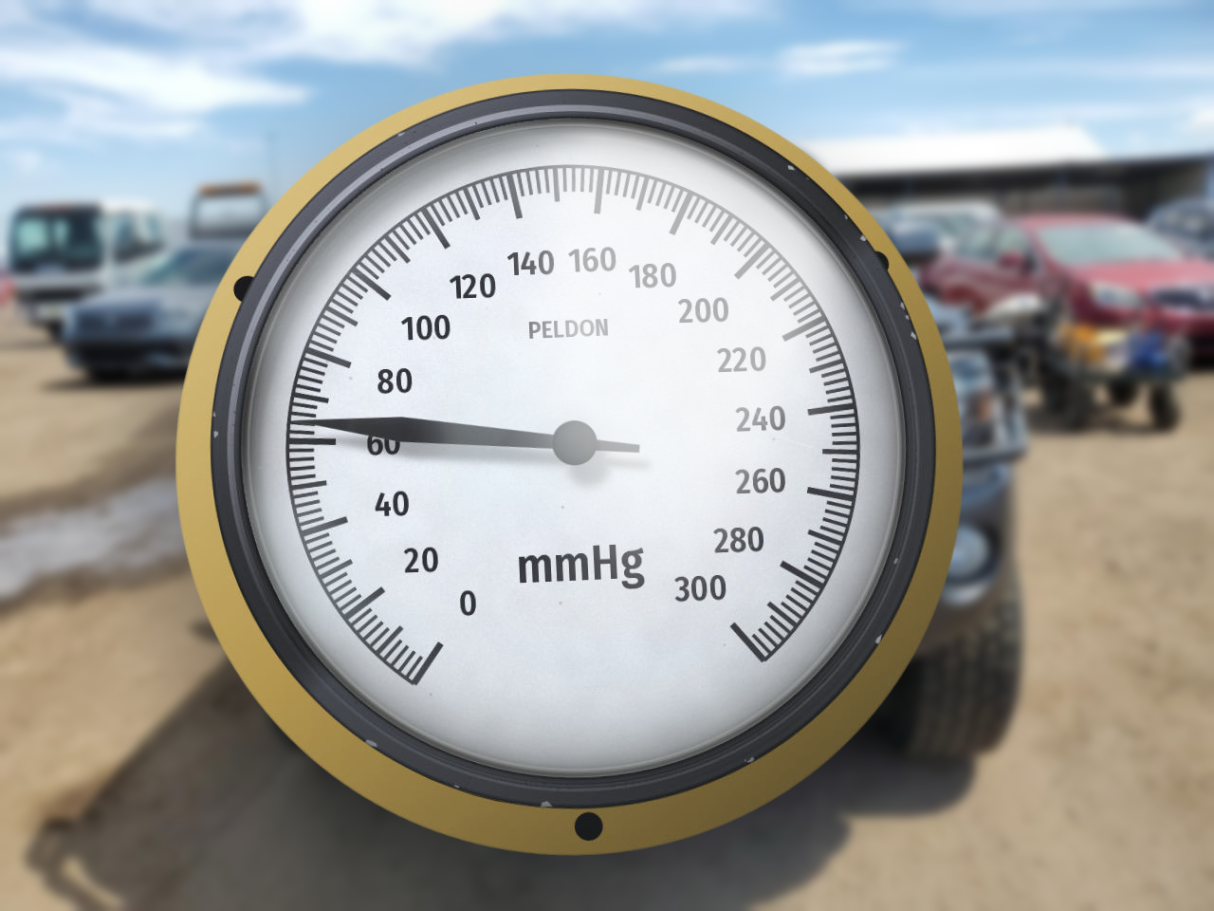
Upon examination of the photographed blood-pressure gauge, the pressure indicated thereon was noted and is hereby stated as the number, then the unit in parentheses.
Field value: 64 (mmHg)
